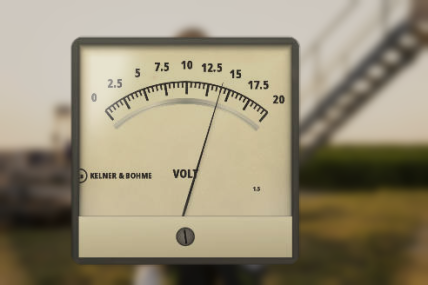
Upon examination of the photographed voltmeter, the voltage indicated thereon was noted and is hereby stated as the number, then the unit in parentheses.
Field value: 14 (V)
